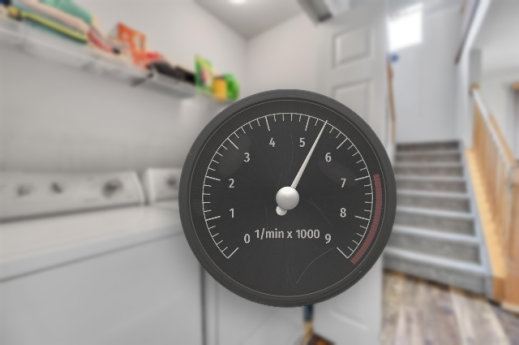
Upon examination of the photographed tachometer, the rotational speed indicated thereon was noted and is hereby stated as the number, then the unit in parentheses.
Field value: 5400 (rpm)
